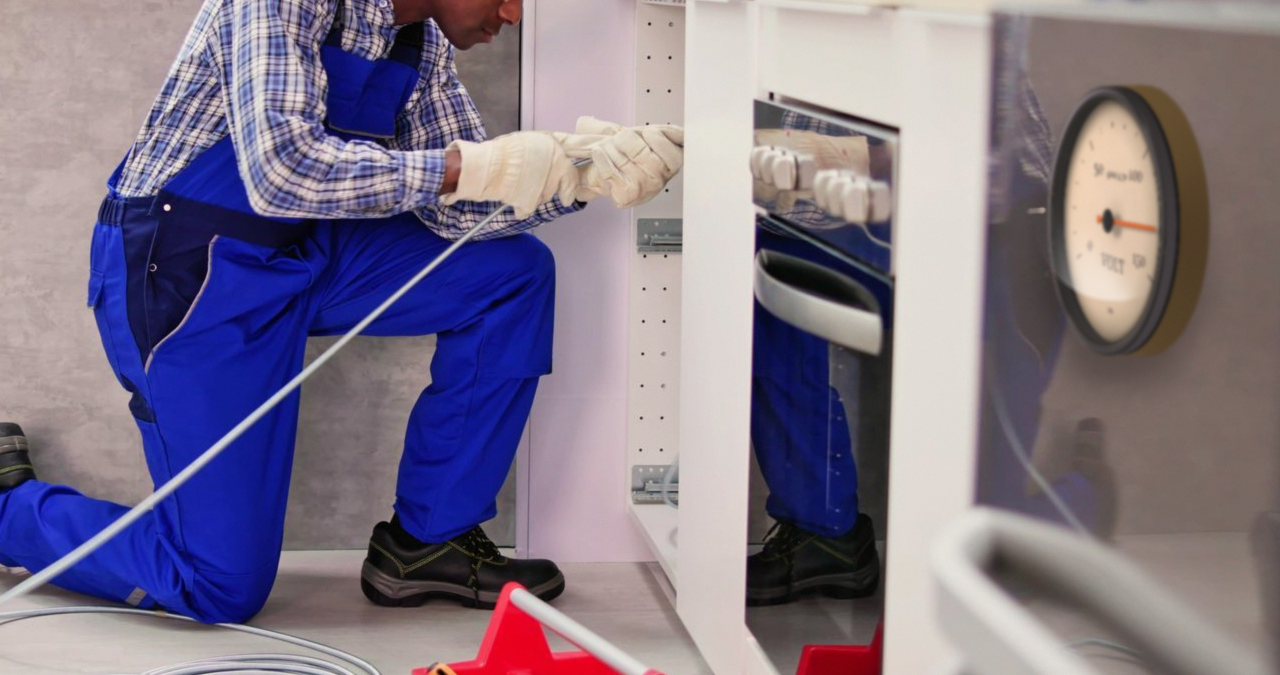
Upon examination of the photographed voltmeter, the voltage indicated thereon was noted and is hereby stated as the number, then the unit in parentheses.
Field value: 130 (V)
